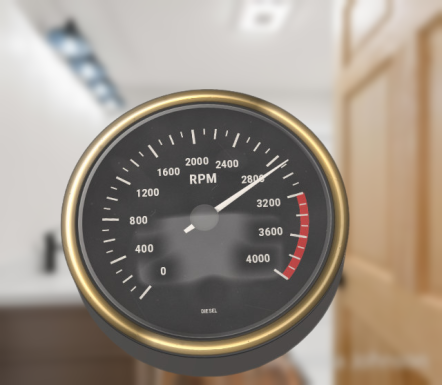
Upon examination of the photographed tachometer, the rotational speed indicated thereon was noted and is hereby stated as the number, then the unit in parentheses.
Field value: 2900 (rpm)
